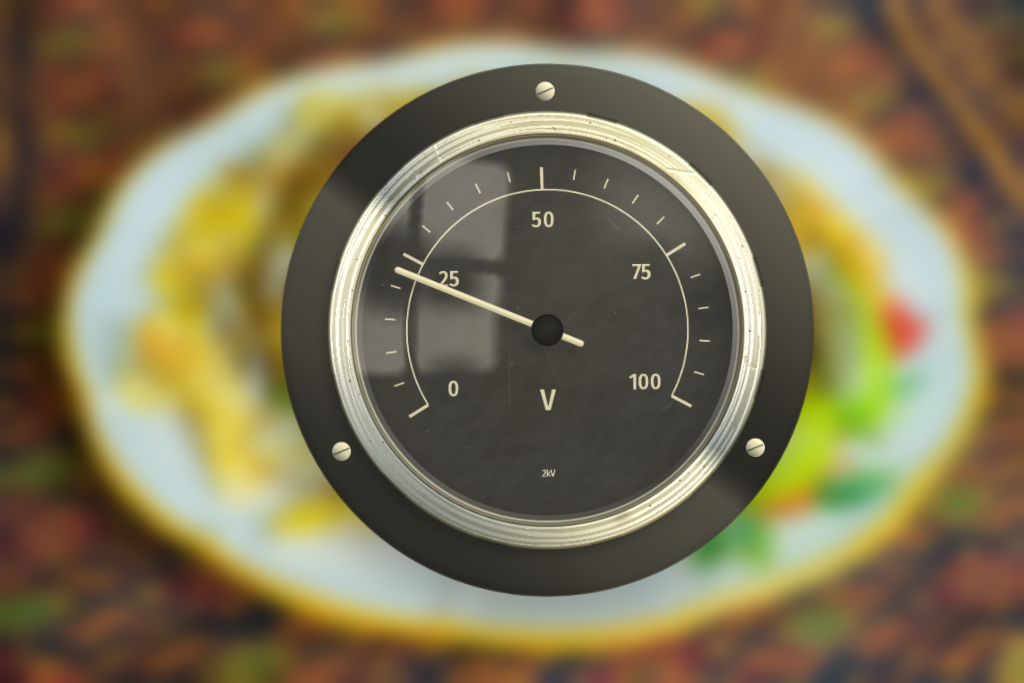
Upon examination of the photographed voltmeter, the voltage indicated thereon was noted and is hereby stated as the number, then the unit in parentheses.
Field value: 22.5 (V)
